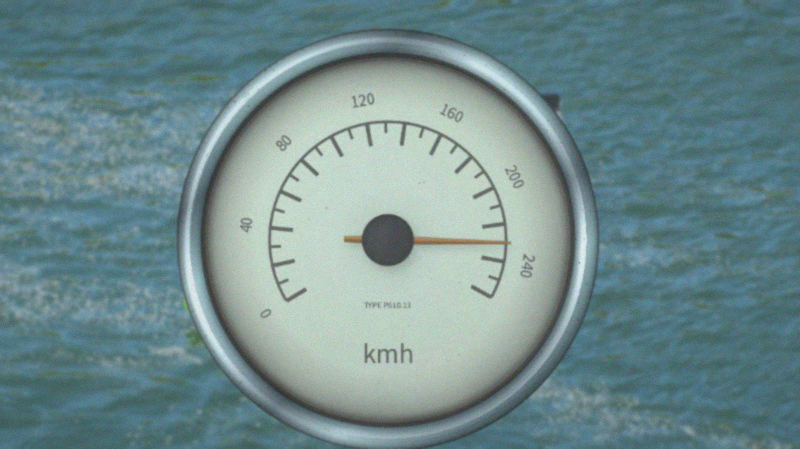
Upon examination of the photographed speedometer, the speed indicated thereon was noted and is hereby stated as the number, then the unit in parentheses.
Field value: 230 (km/h)
